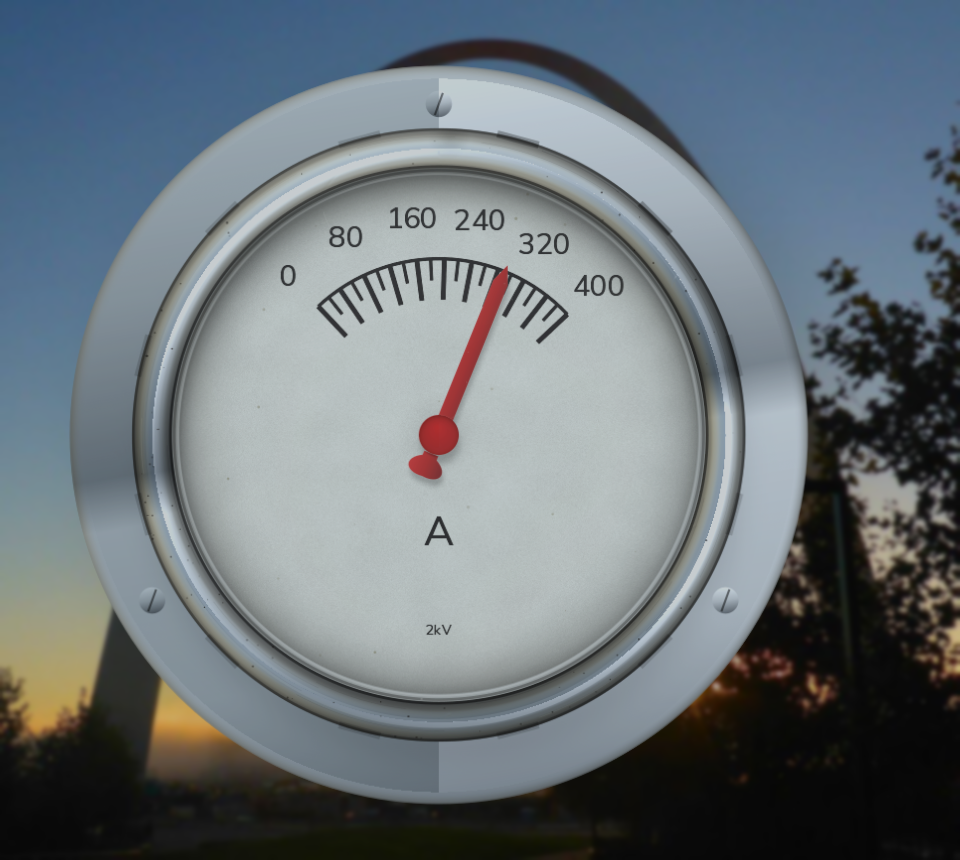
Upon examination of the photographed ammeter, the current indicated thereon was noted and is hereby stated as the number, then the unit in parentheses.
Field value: 290 (A)
